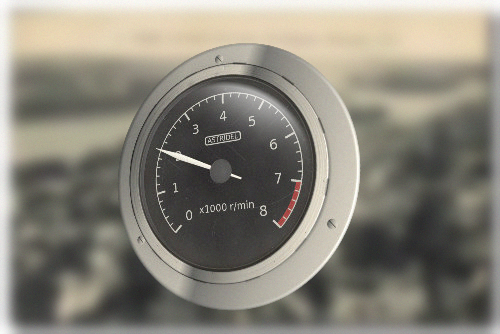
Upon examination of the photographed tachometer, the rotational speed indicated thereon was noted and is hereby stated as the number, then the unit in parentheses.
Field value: 2000 (rpm)
